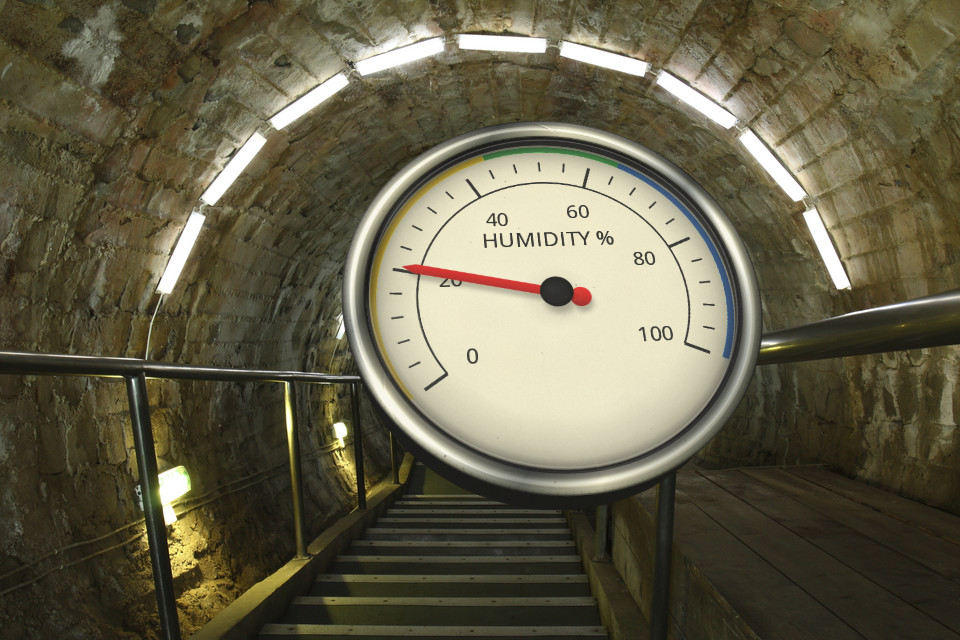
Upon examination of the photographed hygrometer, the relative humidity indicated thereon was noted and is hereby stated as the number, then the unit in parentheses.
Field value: 20 (%)
